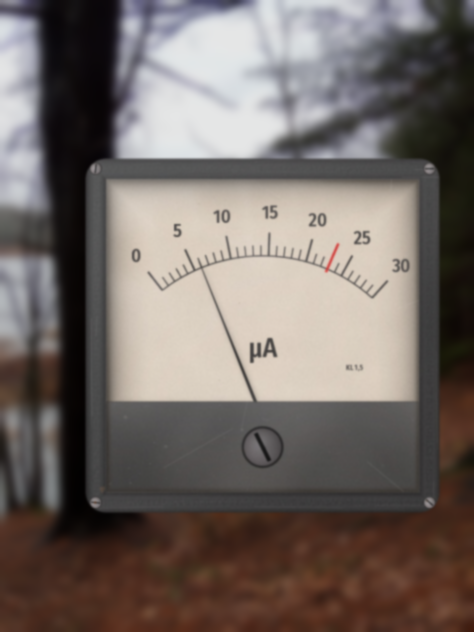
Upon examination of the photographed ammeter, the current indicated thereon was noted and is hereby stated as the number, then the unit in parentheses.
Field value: 6 (µA)
